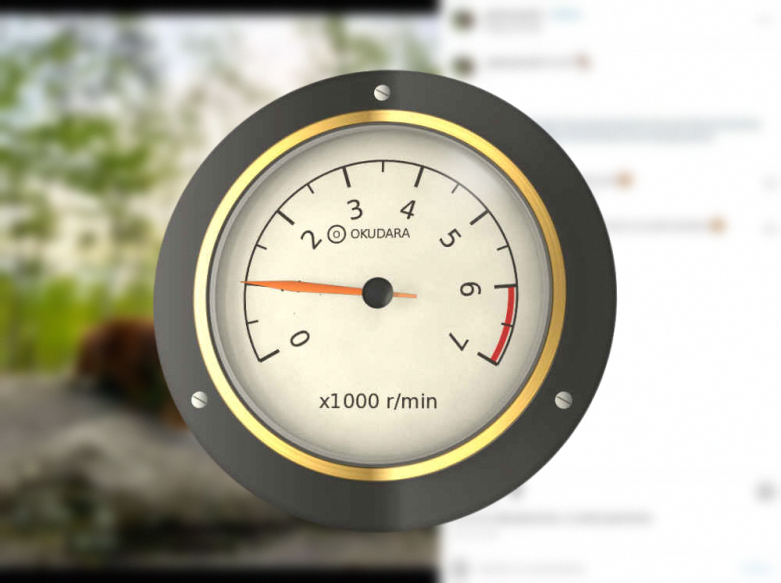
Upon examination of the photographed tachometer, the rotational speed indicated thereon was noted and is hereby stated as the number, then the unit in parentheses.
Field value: 1000 (rpm)
